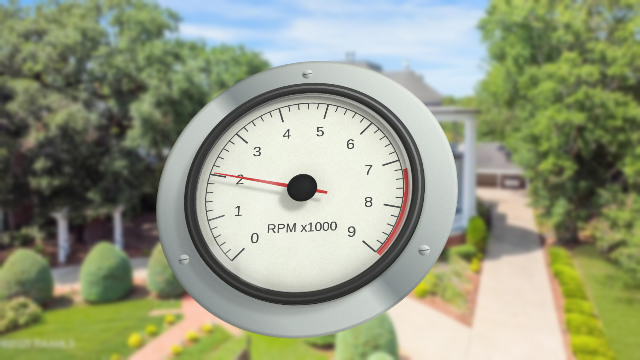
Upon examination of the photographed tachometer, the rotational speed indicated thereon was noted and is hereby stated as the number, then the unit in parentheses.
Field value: 2000 (rpm)
